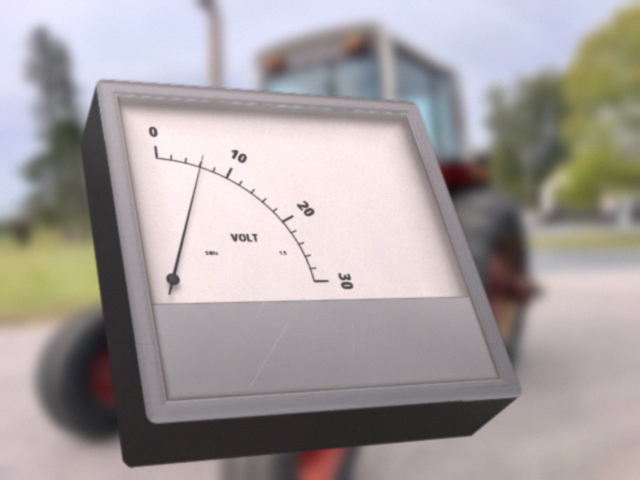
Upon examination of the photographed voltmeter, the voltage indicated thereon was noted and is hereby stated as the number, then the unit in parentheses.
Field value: 6 (V)
